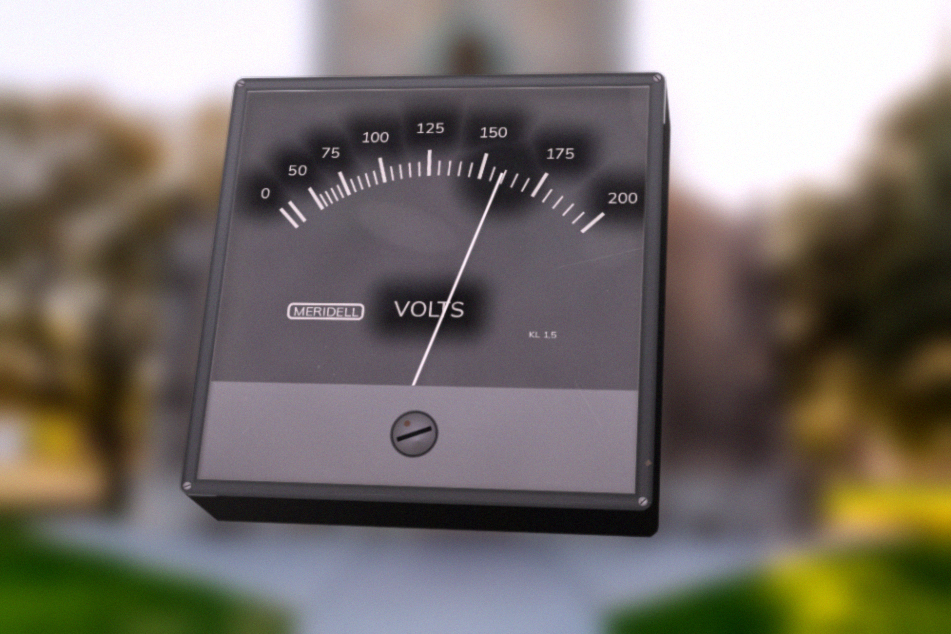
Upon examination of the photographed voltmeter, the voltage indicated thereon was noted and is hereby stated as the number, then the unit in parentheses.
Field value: 160 (V)
